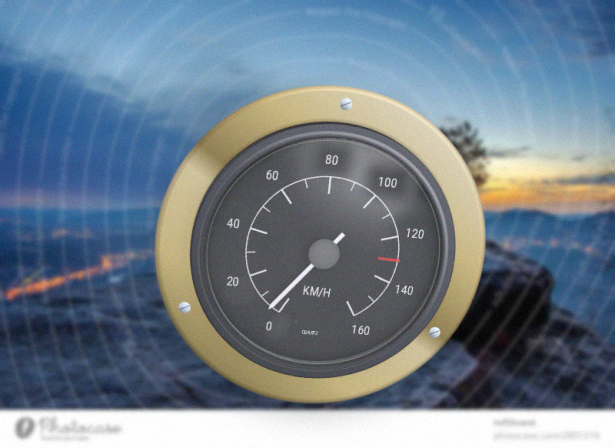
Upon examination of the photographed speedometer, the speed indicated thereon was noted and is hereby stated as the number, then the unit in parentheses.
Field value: 5 (km/h)
